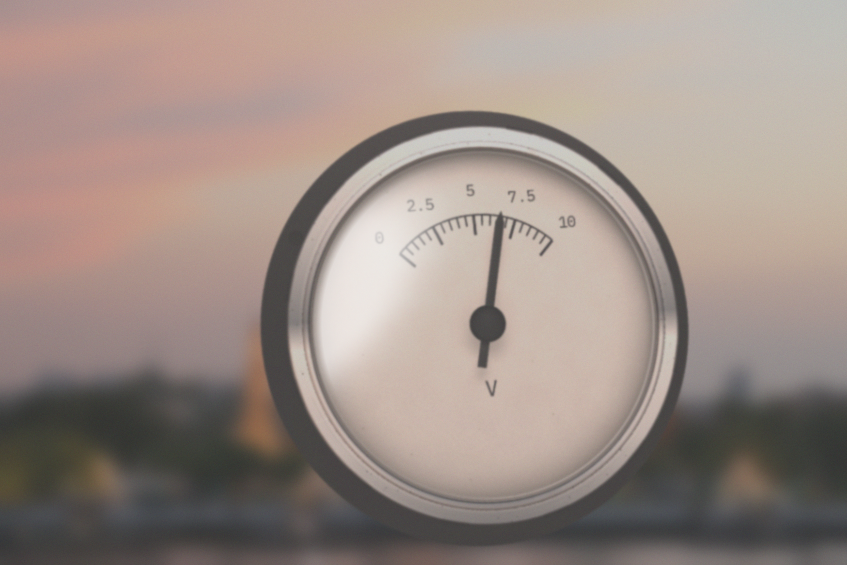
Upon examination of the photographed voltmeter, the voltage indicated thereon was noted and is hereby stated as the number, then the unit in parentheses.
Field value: 6.5 (V)
